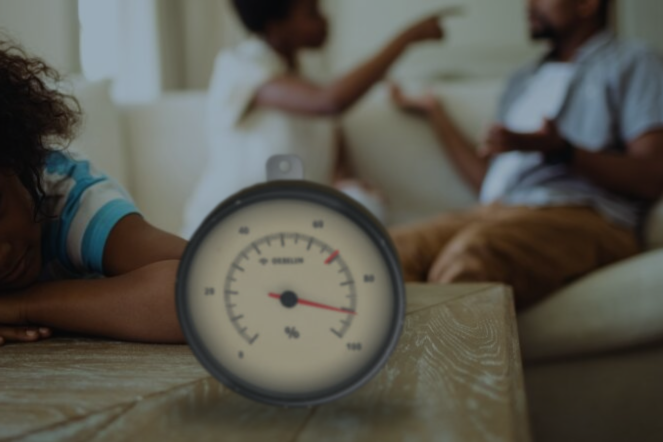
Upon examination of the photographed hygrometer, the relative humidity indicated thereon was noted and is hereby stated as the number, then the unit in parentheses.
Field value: 90 (%)
